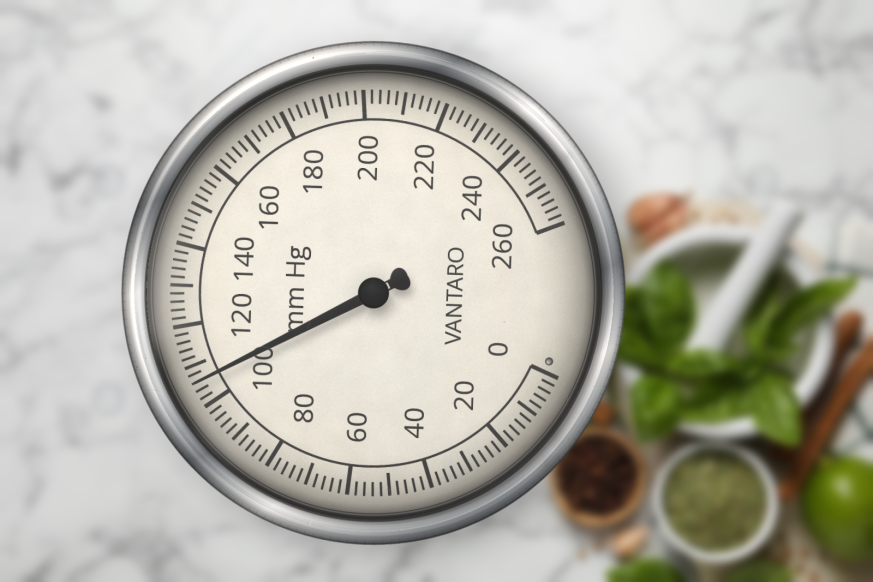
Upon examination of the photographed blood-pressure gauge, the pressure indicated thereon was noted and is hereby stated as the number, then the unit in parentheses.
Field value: 106 (mmHg)
